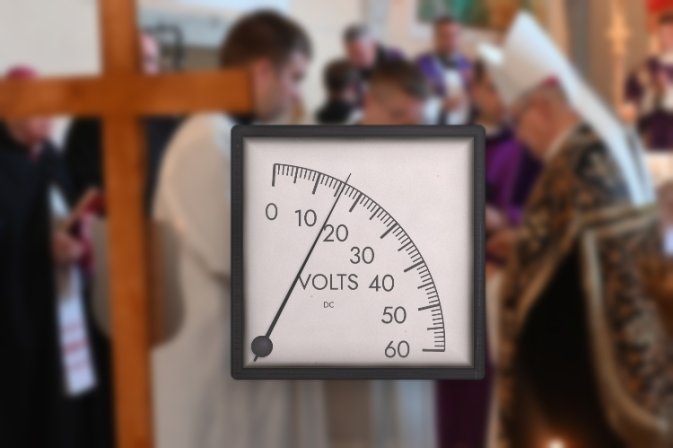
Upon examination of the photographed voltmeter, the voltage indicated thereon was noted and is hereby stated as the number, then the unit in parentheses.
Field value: 16 (V)
